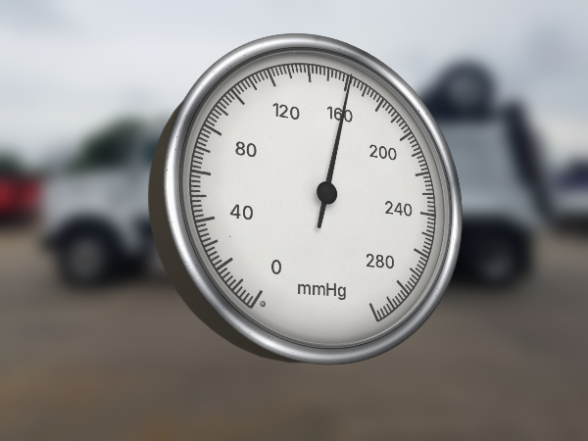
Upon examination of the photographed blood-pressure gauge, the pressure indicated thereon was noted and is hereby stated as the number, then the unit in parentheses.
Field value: 160 (mmHg)
